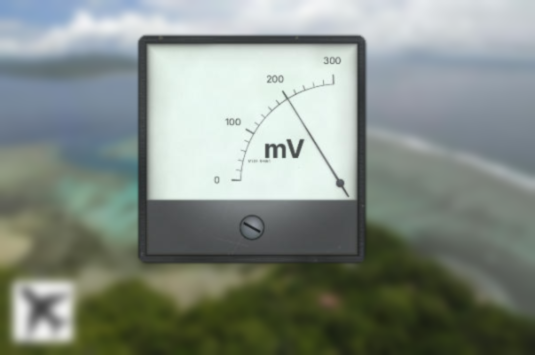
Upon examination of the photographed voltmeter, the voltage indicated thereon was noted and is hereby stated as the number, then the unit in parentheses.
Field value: 200 (mV)
